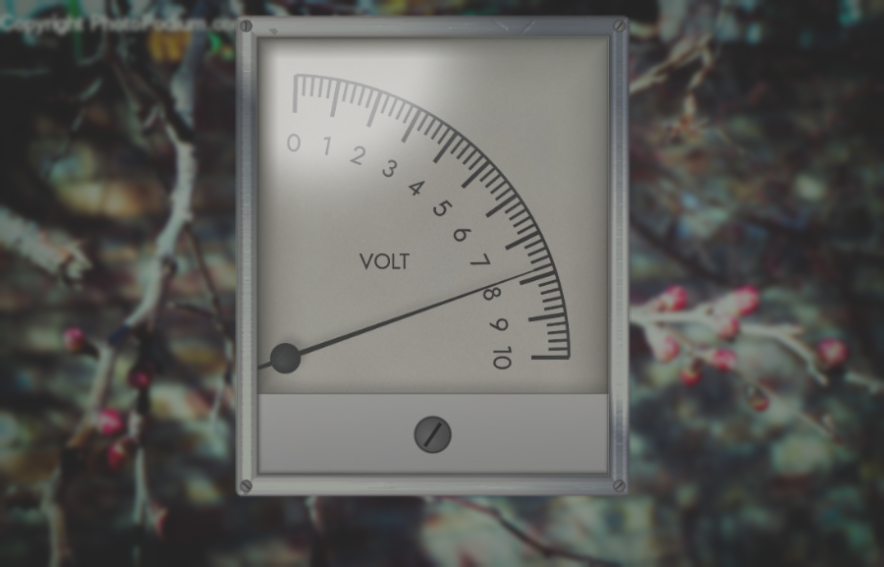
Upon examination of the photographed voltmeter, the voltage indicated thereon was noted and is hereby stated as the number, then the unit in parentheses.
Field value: 7.8 (V)
